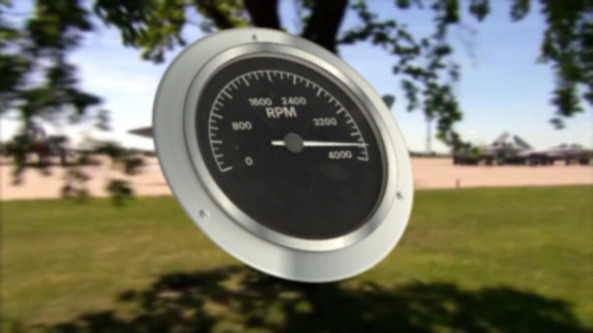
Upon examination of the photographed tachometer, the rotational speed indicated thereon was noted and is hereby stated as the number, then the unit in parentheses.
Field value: 3800 (rpm)
